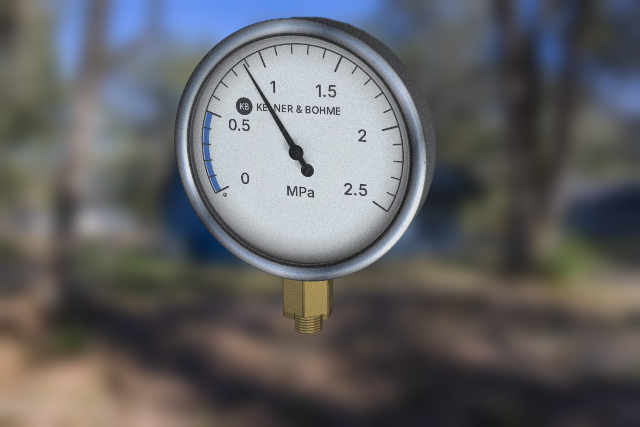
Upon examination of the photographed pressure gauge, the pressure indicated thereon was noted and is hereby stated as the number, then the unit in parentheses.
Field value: 0.9 (MPa)
